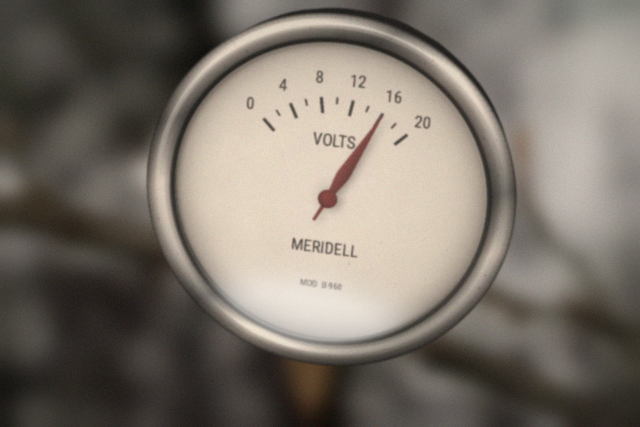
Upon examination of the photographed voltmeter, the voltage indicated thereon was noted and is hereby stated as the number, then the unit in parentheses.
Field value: 16 (V)
